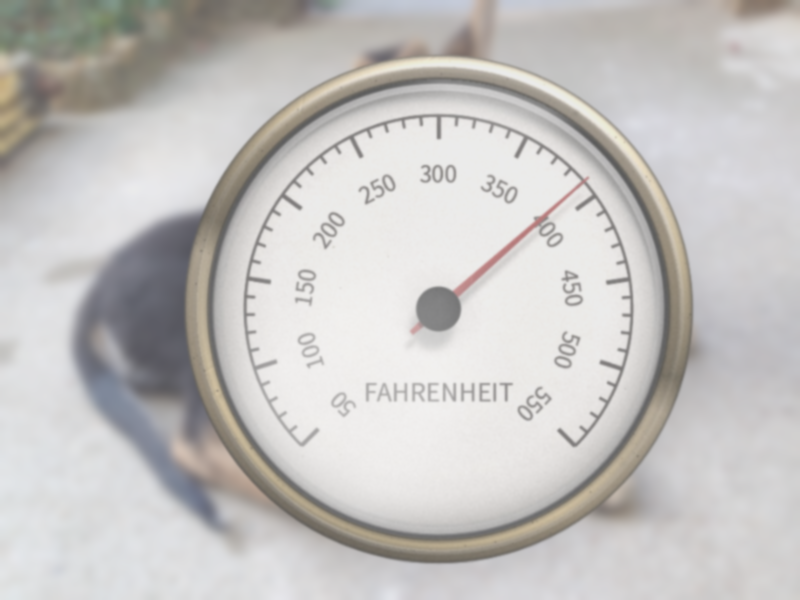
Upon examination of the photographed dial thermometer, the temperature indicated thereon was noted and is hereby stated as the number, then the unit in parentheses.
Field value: 390 (°F)
